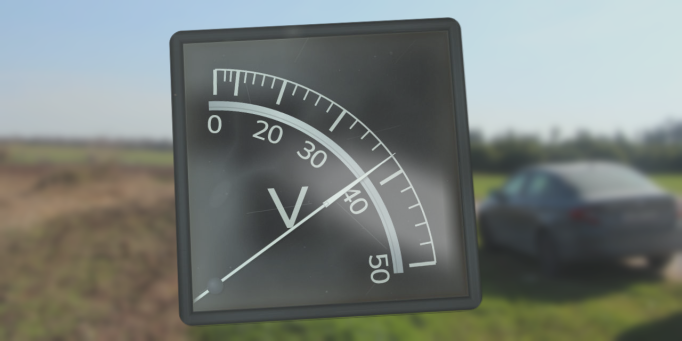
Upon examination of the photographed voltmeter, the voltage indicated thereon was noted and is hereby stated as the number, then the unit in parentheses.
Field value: 38 (V)
